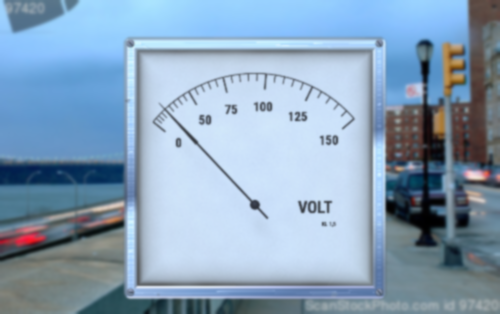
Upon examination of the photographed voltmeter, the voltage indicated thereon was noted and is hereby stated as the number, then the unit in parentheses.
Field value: 25 (V)
